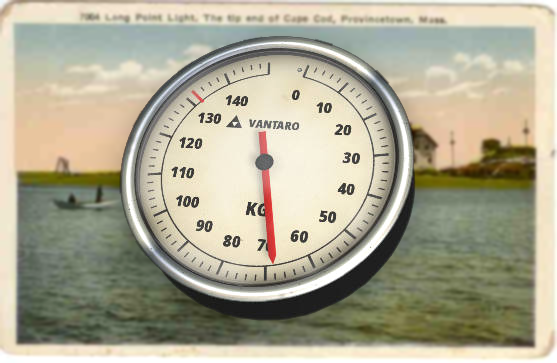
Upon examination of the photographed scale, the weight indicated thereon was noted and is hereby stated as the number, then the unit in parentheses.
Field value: 68 (kg)
